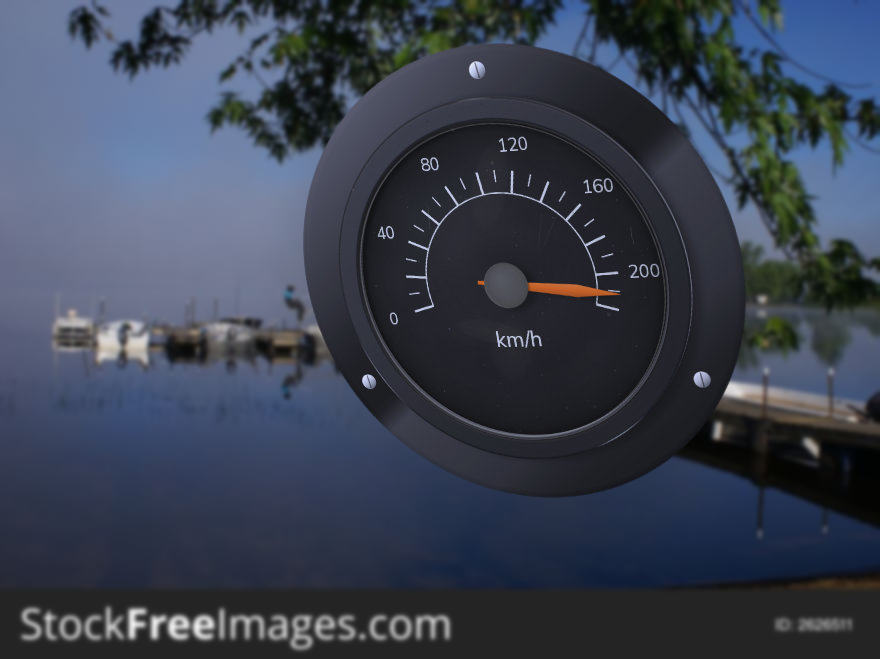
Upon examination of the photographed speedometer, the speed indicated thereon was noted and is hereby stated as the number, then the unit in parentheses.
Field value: 210 (km/h)
